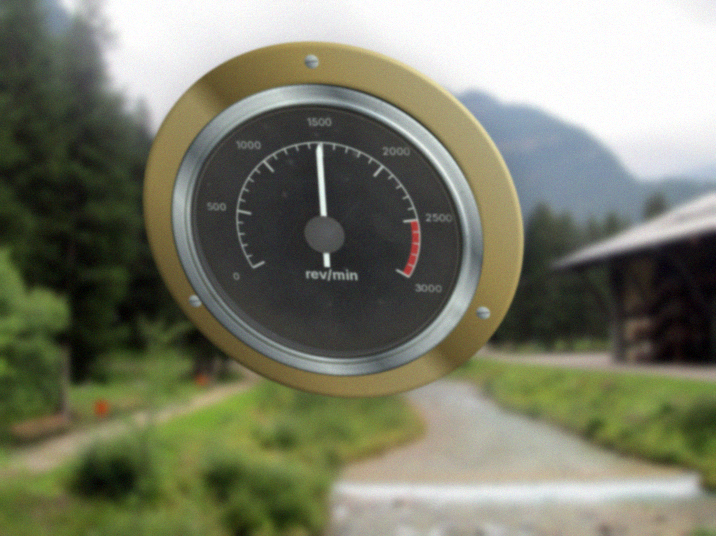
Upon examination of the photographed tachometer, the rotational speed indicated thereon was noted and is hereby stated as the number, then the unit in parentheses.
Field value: 1500 (rpm)
